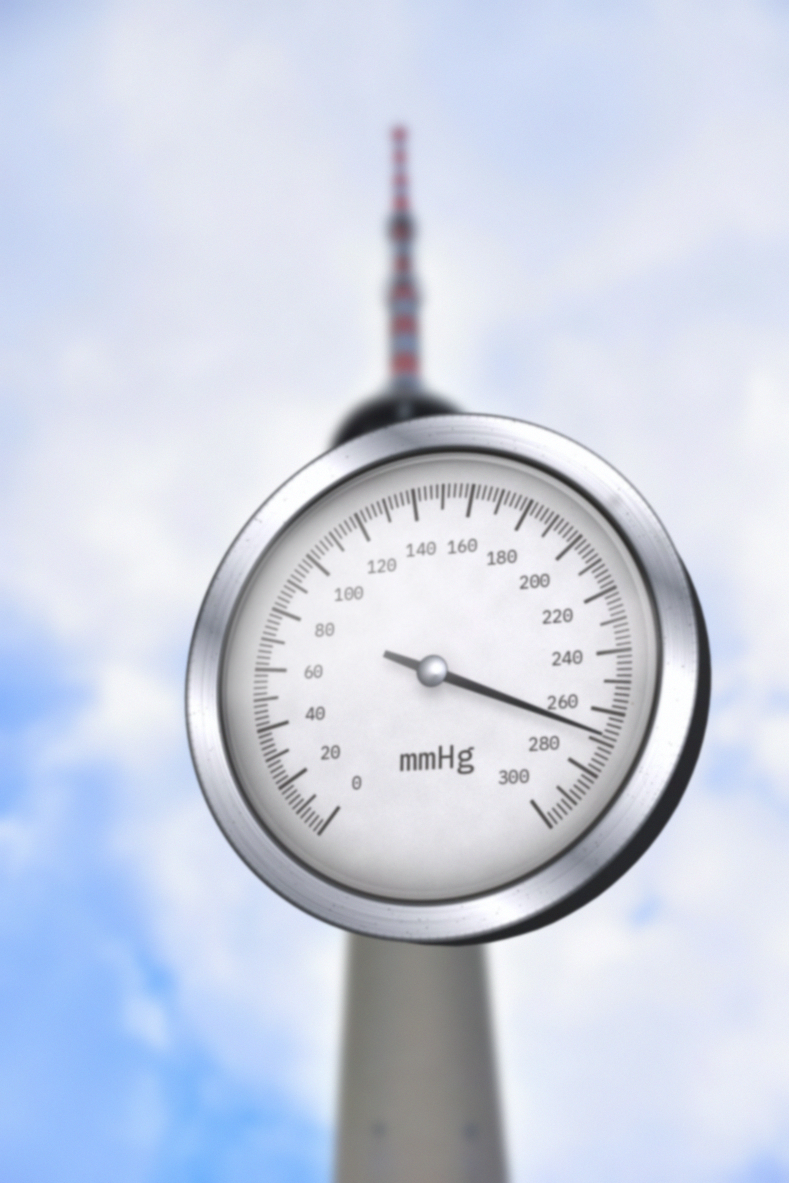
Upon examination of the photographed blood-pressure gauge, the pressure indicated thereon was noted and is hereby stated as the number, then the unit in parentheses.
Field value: 268 (mmHg)
